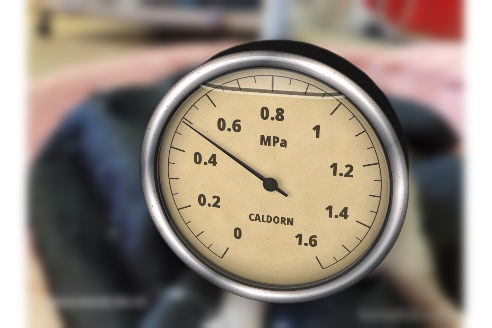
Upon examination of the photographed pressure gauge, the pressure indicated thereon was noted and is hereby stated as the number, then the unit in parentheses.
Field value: 0.5 (MPa)
